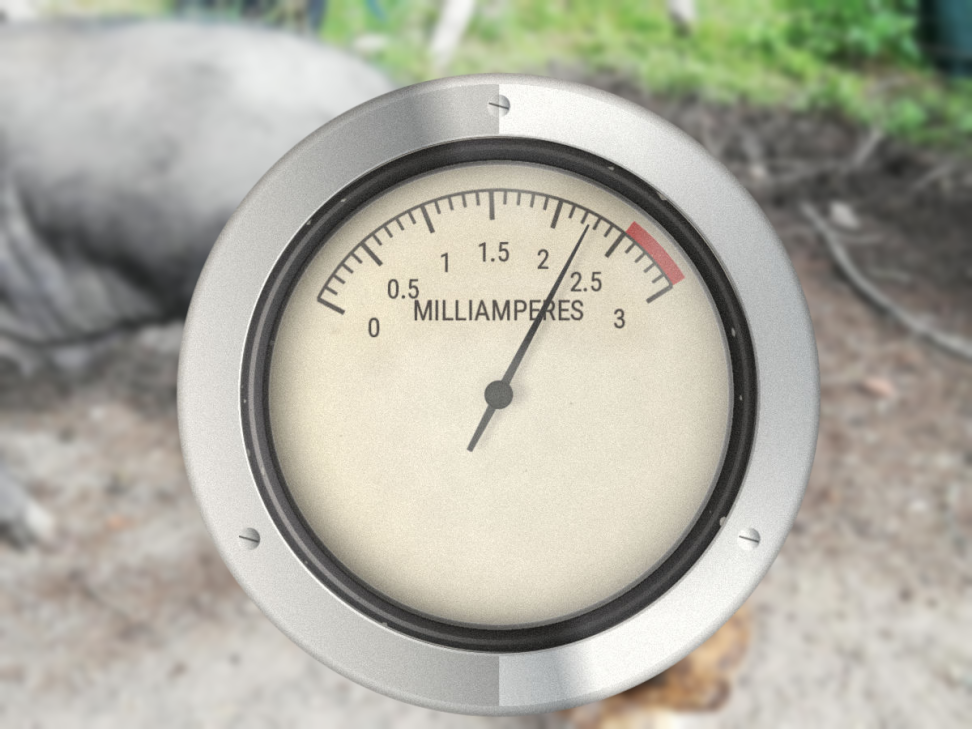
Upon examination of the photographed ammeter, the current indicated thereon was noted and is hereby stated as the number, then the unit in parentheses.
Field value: 2.25 (mA)
